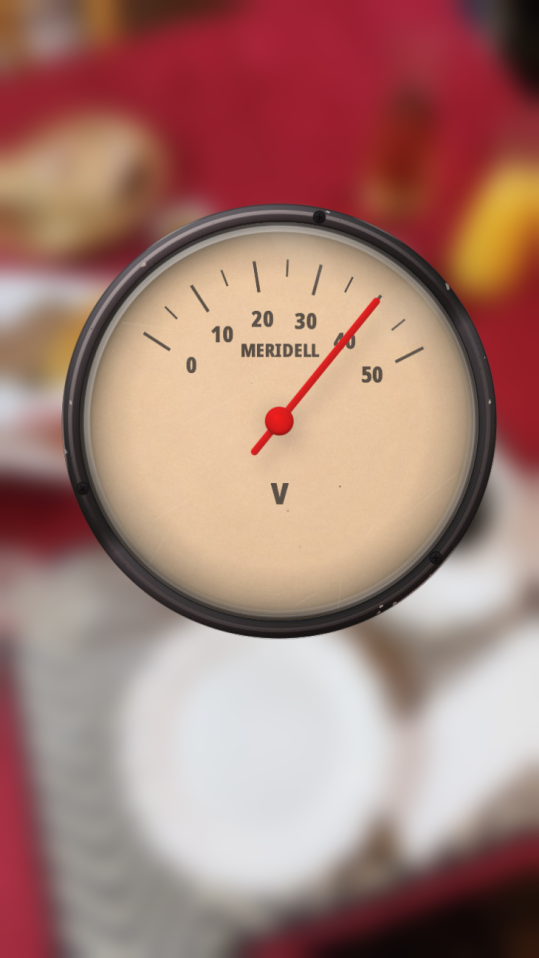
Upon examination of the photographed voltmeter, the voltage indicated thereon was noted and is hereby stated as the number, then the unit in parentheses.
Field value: 40 (V)
